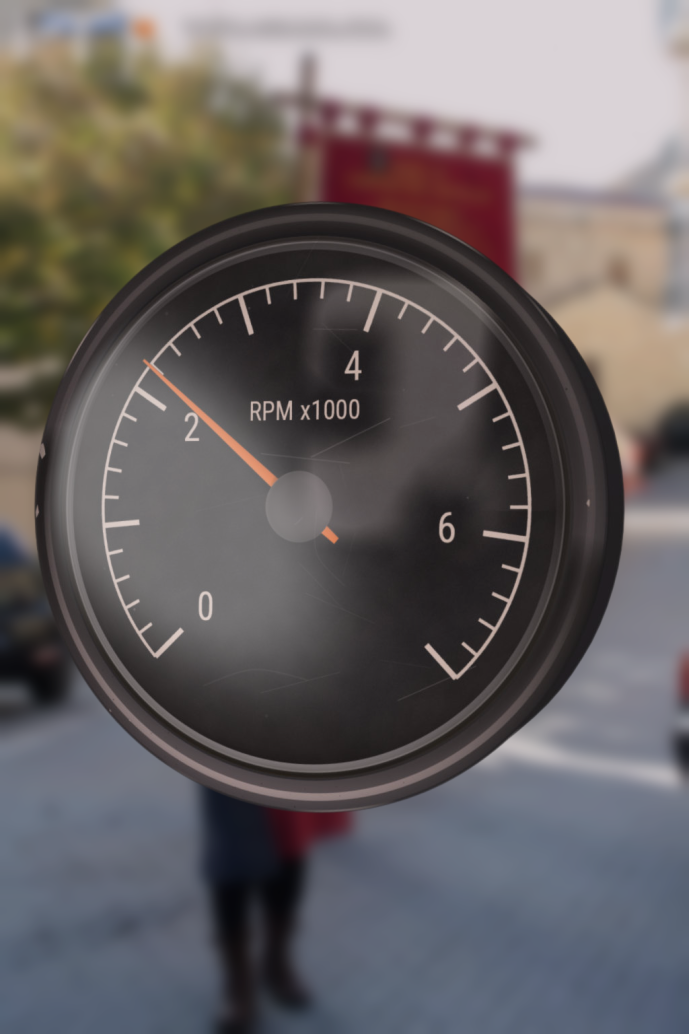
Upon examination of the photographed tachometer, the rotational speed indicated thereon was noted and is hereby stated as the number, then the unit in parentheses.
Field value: 2200 (rpm)
